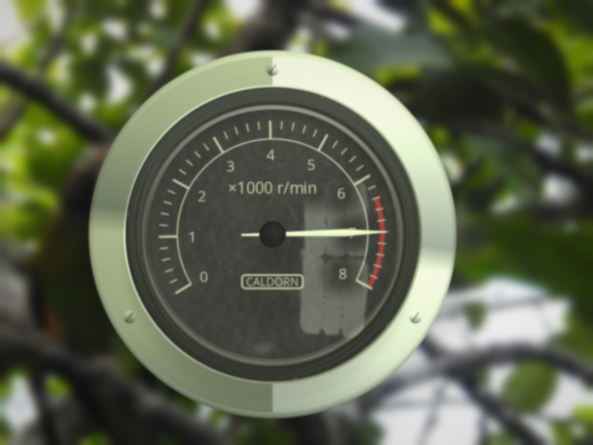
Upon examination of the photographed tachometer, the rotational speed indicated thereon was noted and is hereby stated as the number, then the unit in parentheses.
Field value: 7000 (rpm)
